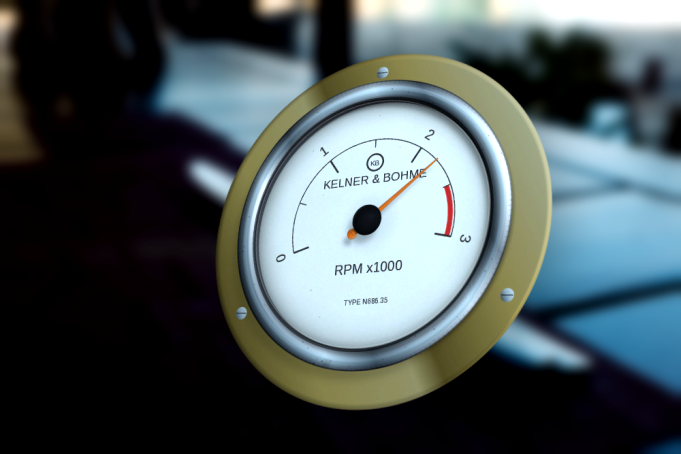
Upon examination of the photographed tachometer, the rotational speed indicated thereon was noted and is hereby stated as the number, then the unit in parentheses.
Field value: 2250 (rpm)
